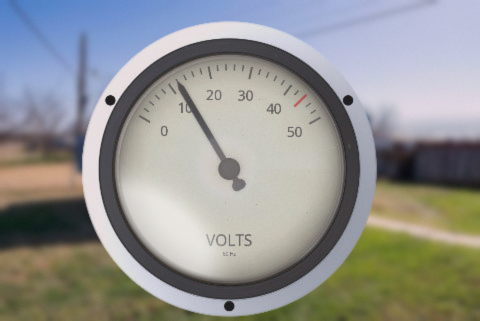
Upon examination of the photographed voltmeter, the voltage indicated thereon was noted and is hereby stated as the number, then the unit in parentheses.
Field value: 12 (V)
